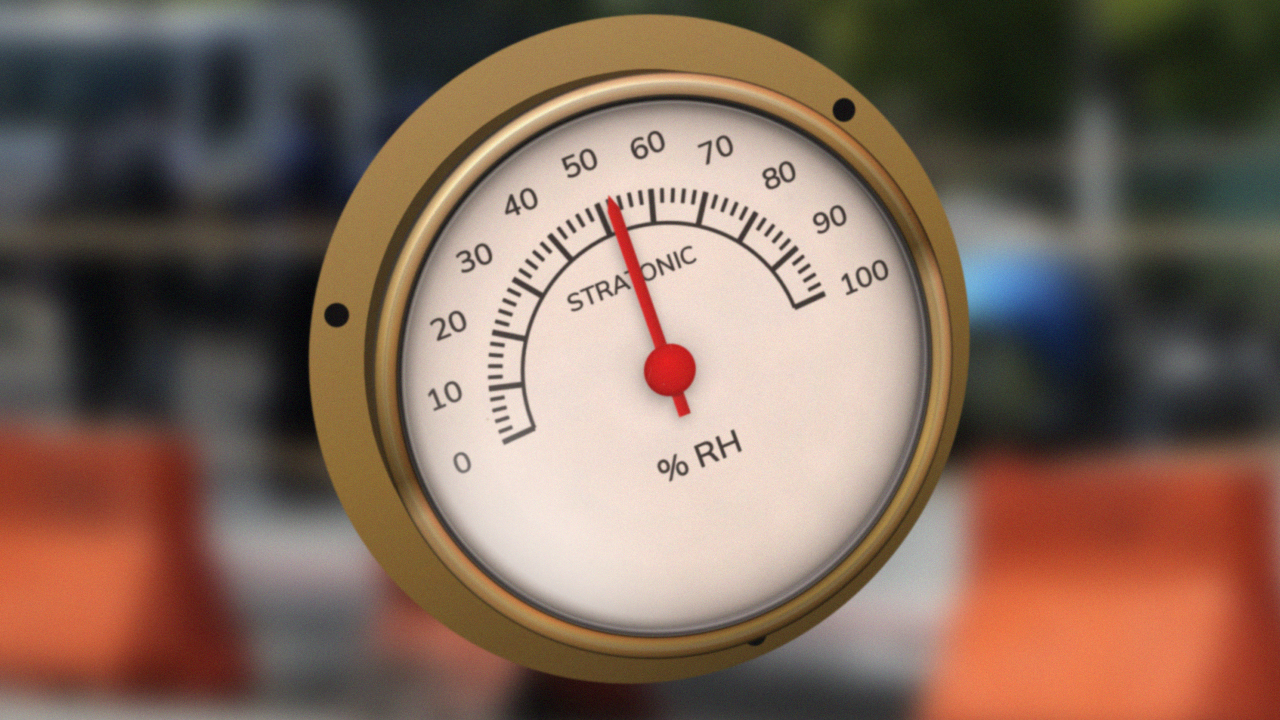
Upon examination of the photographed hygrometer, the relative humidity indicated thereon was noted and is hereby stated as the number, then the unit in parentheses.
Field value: 52 (%)
